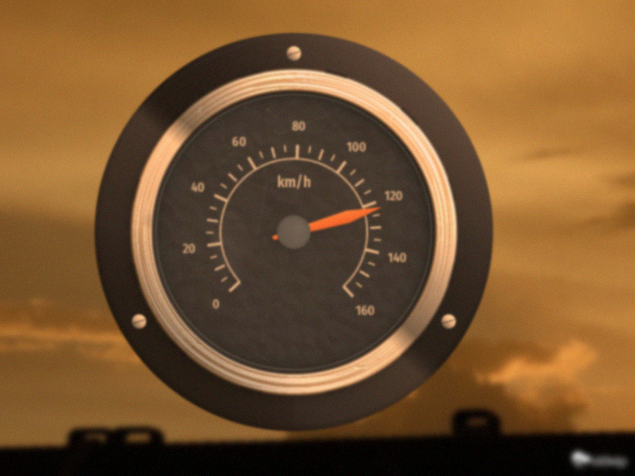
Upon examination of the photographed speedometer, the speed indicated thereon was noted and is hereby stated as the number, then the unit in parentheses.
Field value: 122.5 (km/h)
